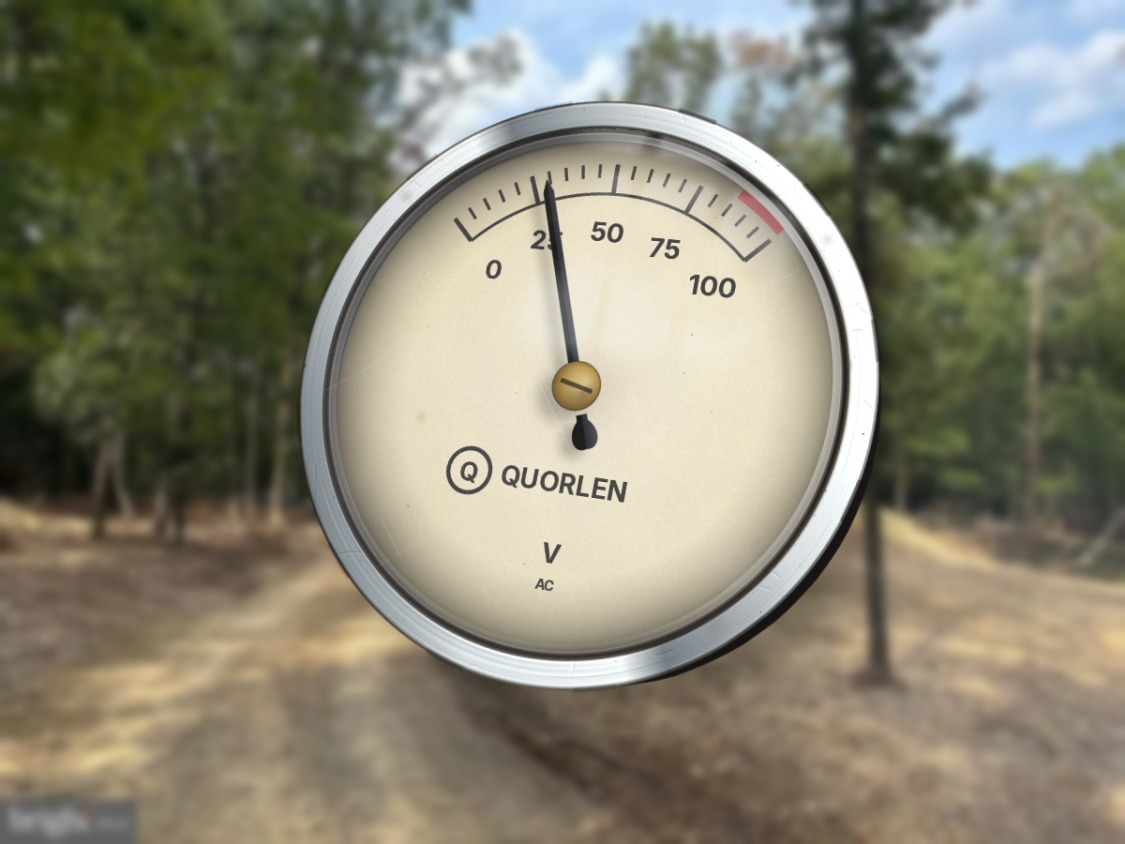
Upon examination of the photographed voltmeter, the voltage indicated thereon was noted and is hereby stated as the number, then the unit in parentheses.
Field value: 30 (V)
